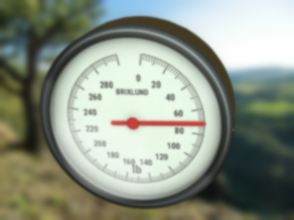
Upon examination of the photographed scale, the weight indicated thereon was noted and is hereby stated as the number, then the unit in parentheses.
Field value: 70 (lb)
